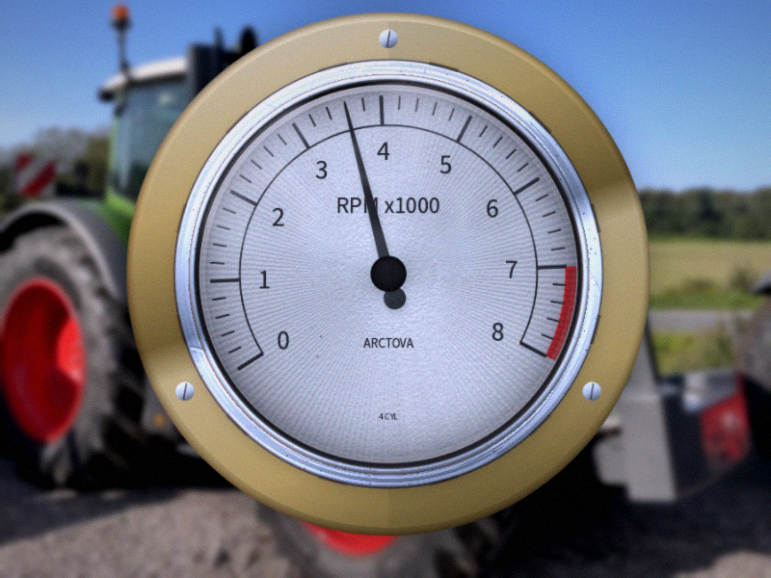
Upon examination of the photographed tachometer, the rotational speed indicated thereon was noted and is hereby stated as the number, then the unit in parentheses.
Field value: 3600 (rpm)
